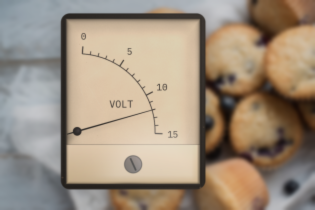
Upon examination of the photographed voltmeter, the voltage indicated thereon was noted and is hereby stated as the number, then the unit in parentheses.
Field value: 12 (V)
